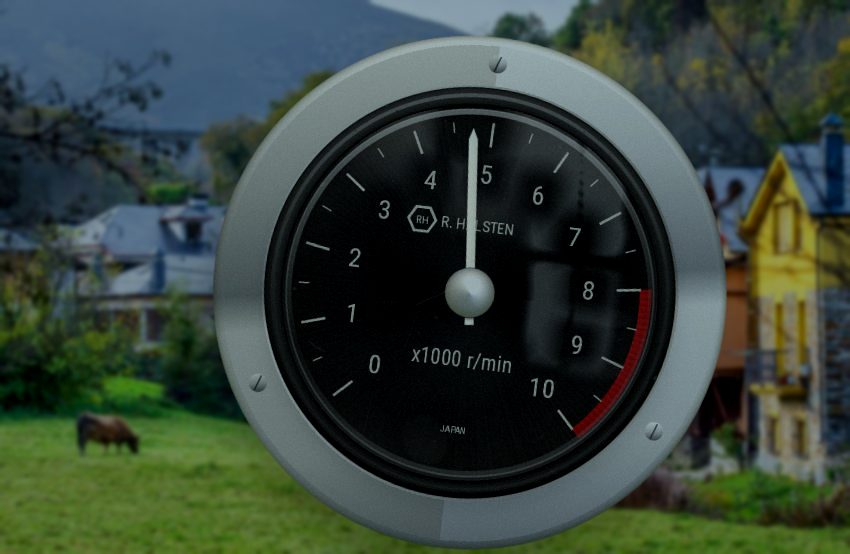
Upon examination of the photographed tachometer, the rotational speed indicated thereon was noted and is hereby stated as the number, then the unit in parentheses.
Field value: 4750 (rpm)
